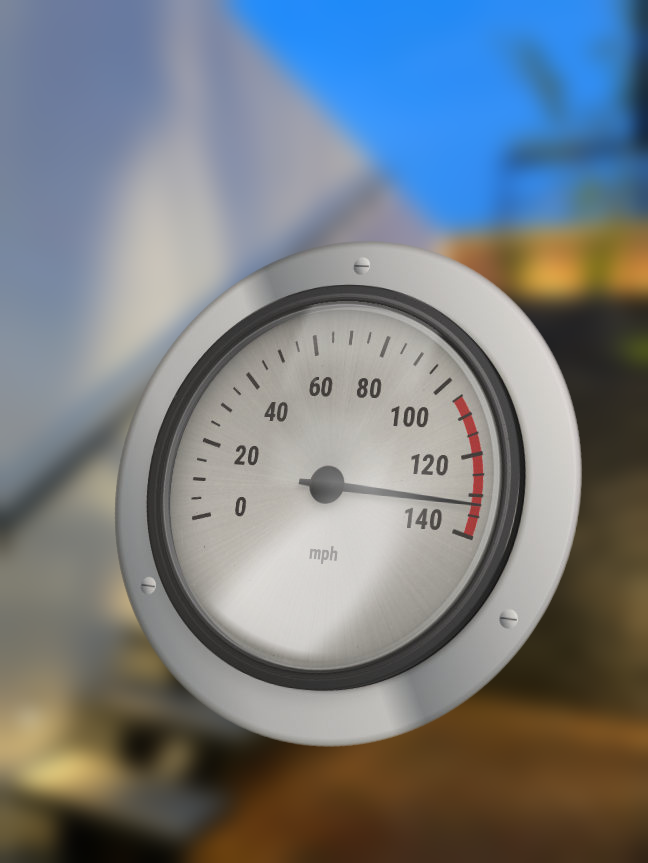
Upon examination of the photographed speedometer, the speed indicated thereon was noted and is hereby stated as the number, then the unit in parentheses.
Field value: 132.5 (mph)
